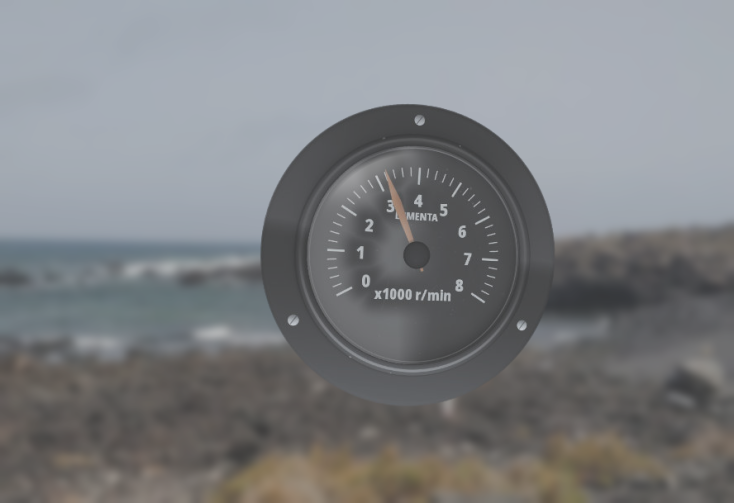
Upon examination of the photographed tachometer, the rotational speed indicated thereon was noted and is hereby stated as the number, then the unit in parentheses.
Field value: 3200 (rpm)
